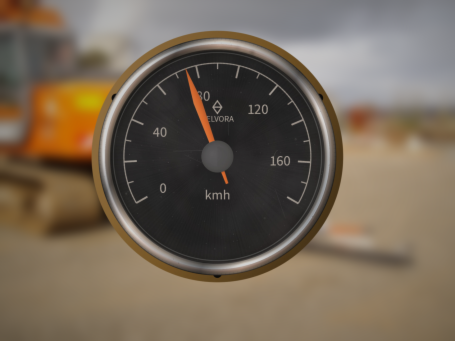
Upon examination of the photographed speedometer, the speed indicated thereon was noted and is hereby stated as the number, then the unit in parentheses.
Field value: 75 (km/h)
